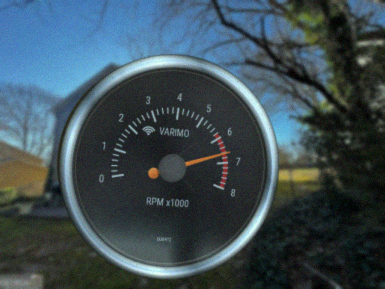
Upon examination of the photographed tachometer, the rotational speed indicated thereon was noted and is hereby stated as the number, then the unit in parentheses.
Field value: 6600 (rpm)
